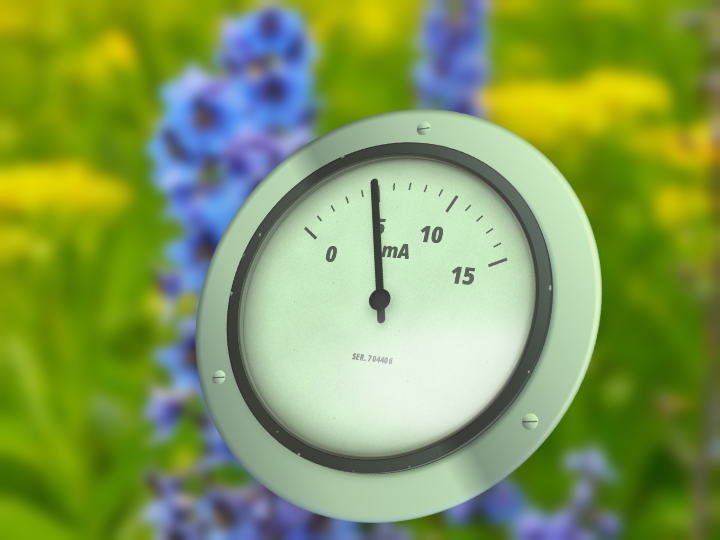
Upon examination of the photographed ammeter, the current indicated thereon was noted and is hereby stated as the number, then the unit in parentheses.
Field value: 5 (mA)
